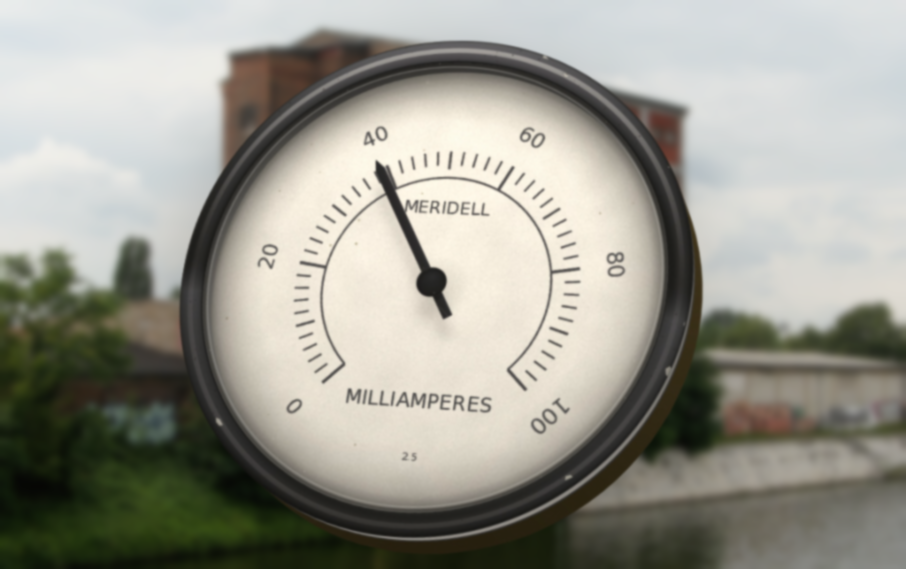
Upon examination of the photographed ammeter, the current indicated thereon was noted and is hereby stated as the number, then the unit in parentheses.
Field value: 39 (mA)
